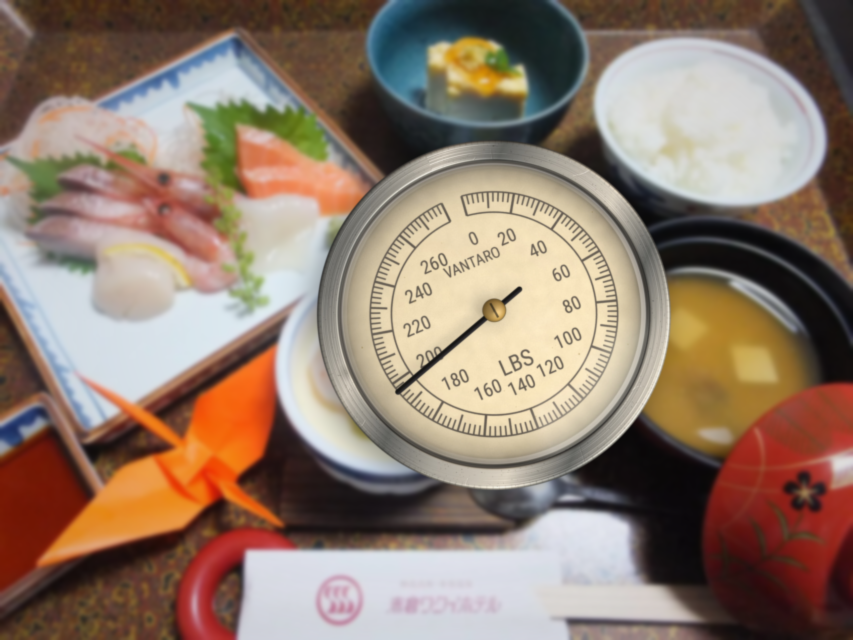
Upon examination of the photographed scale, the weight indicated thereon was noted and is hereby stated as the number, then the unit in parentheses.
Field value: 196 (lb)
